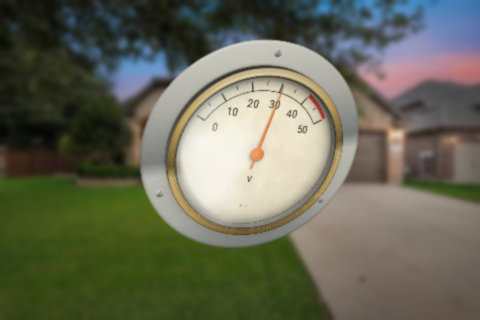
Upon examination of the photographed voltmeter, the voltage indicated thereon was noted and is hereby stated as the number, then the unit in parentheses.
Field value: 30 (V)
